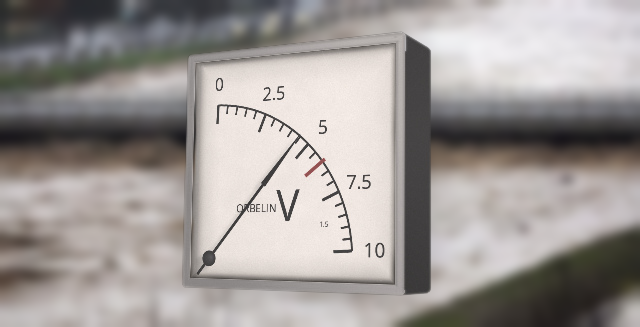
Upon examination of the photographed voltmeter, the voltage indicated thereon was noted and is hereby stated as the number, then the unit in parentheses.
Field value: 4.5 (V)
